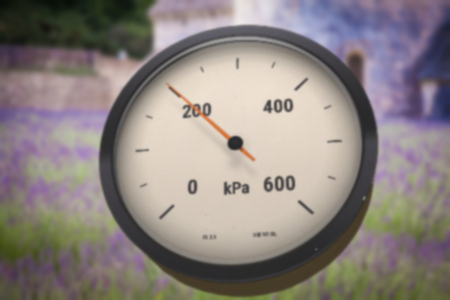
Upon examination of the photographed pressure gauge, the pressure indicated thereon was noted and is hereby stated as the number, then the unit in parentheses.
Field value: 200 (kPa)
